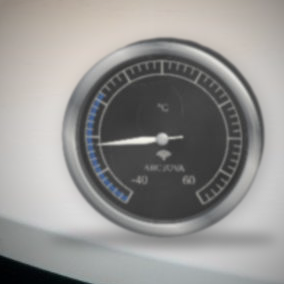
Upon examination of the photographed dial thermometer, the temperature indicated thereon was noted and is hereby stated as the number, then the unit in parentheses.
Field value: -22 (°C)
